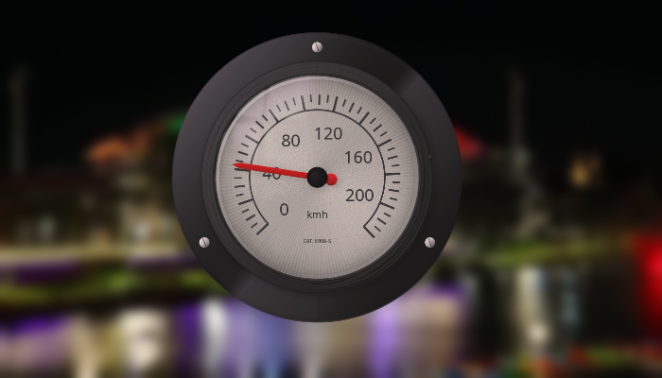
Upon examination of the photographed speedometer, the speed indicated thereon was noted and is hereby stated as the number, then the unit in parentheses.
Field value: 42.5 (km/h)
